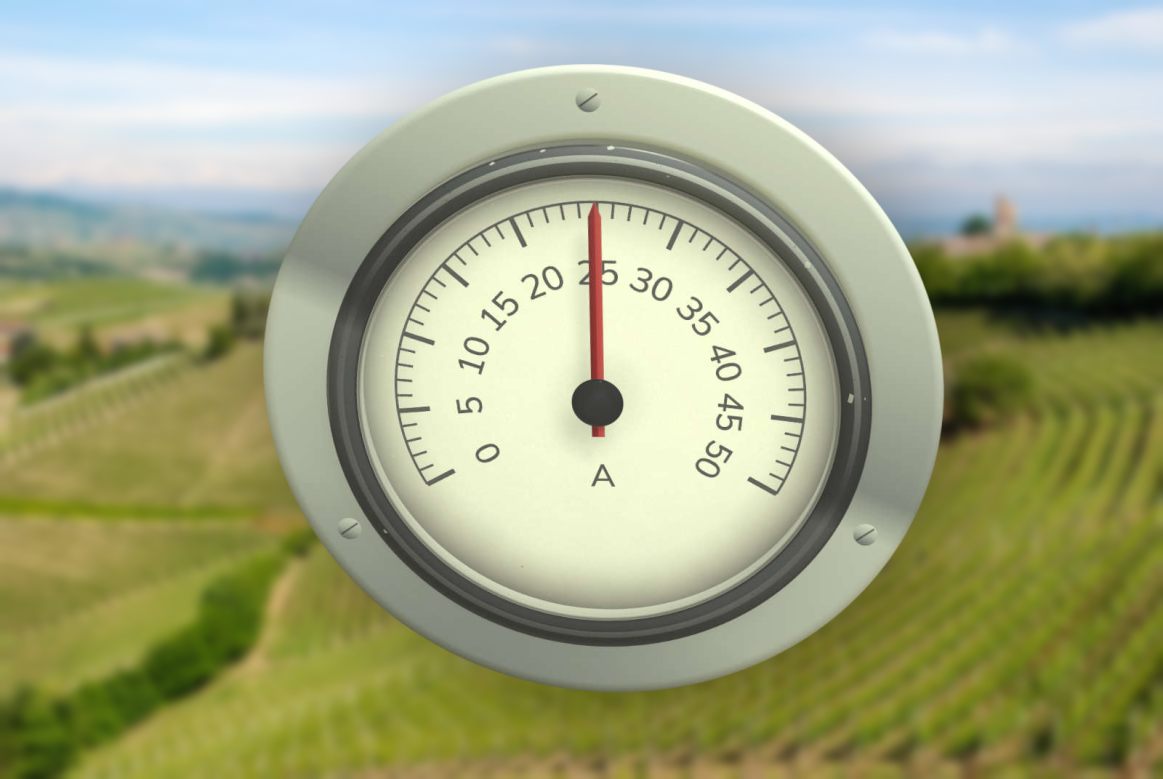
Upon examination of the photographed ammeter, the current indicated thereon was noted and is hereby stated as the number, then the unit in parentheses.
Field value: 25 (A)
